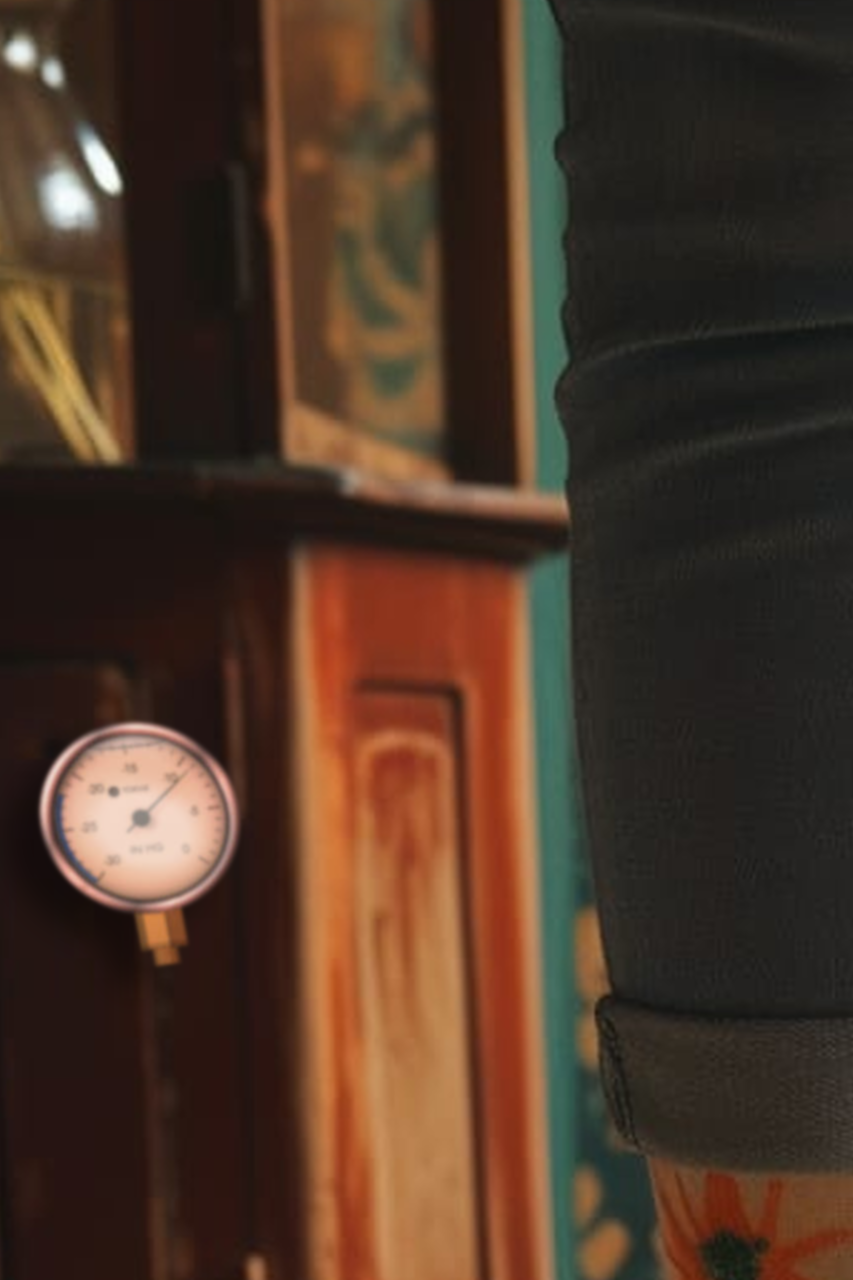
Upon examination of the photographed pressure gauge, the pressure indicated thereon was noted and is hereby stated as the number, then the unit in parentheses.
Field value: -9 (inHg)
